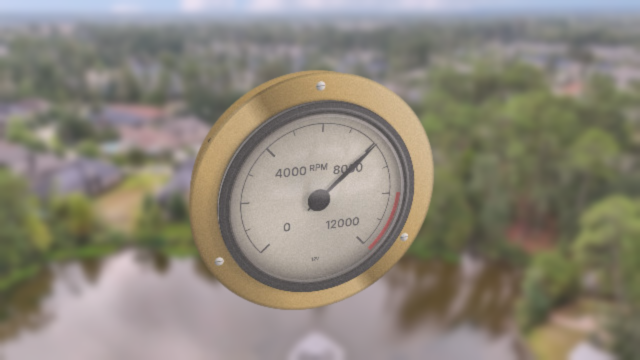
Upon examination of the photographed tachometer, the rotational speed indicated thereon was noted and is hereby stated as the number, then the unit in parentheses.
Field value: 8000 (rpm)
